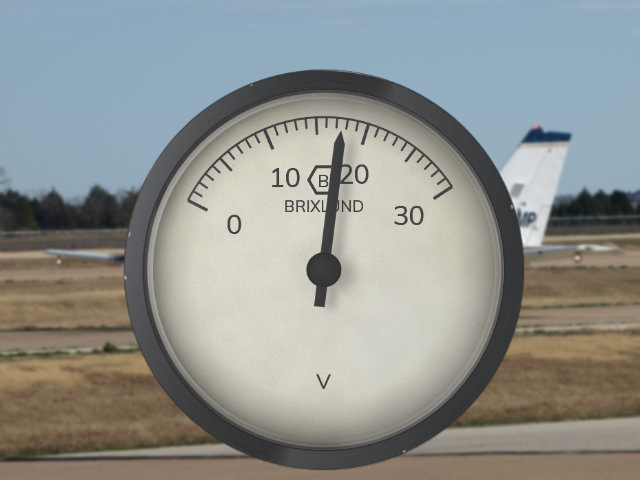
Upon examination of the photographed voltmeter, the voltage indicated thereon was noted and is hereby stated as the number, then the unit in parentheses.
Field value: 17.5 (V)
